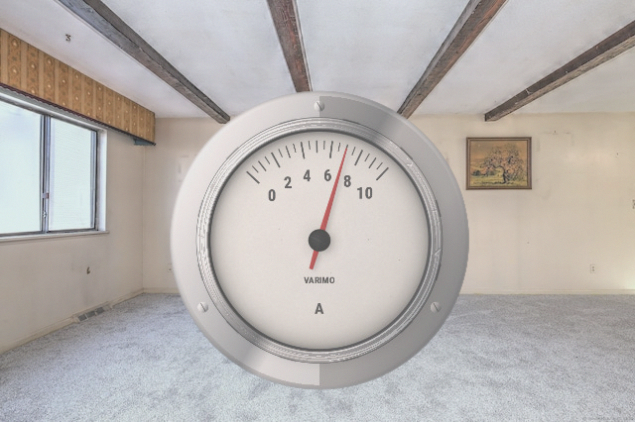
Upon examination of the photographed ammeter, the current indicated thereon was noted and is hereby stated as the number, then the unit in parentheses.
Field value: 7 (A)
